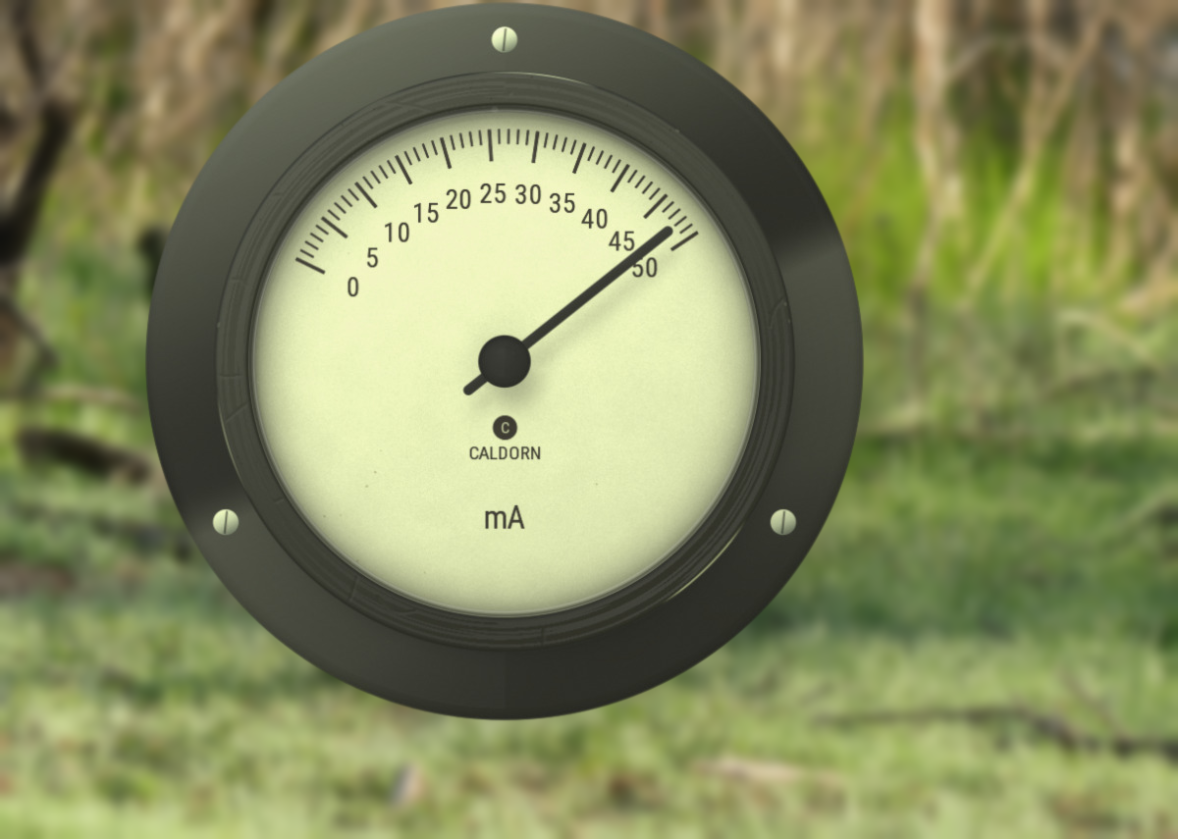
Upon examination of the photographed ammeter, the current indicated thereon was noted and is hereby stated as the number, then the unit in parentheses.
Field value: 48 (mA)
